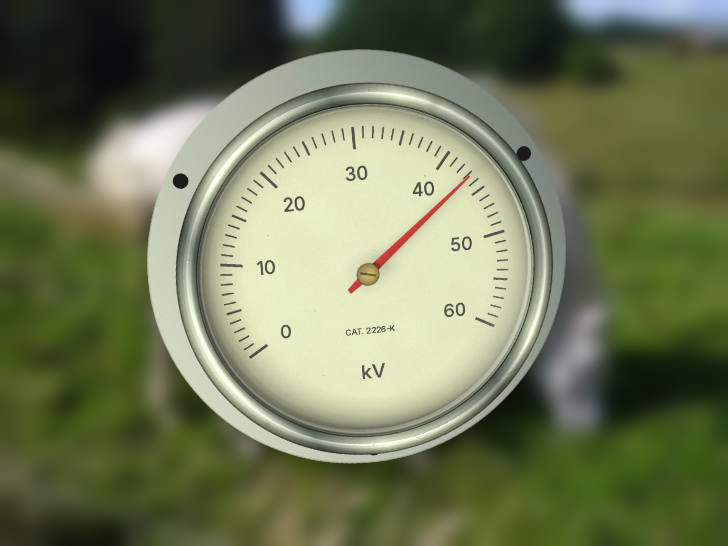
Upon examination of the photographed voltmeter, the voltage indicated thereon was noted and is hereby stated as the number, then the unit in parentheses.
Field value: 43 (kV)
